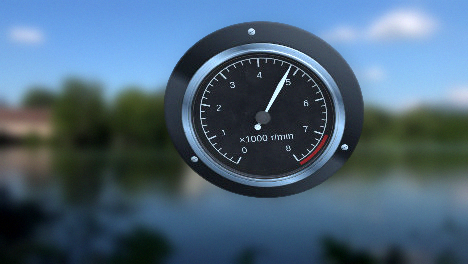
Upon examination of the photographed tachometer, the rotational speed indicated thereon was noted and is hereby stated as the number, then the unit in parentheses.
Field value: 4800 (rpm)
